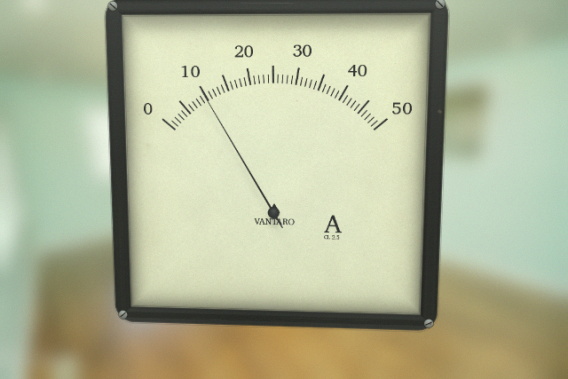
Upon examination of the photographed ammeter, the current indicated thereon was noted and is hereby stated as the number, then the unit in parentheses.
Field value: 10 (A)
